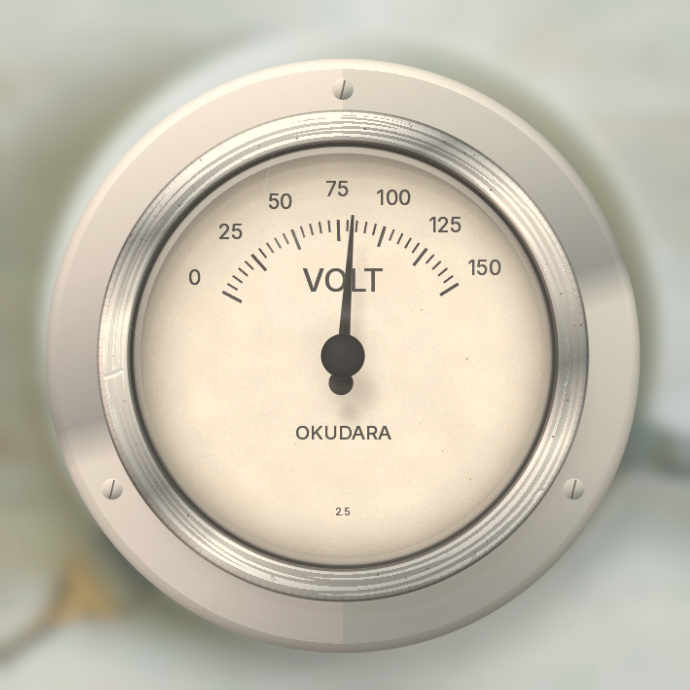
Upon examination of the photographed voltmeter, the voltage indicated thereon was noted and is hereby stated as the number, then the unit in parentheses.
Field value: 82.5 (V)
